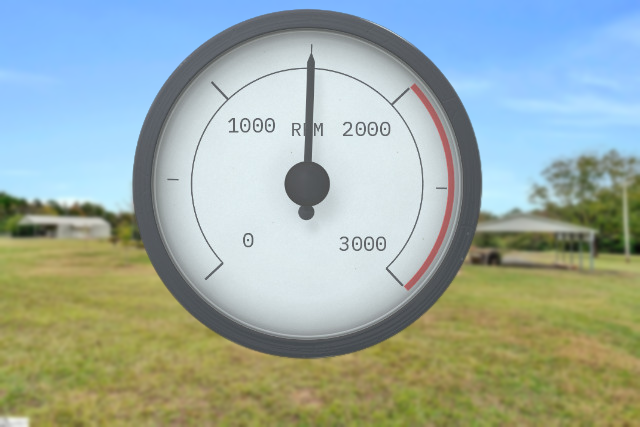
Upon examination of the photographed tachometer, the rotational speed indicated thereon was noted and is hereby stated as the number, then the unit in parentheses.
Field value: 1500 (rpm)
